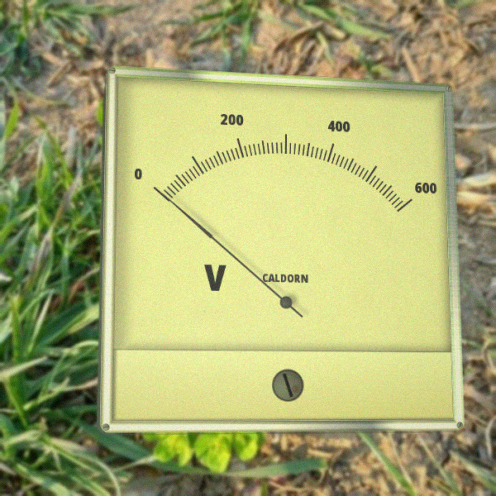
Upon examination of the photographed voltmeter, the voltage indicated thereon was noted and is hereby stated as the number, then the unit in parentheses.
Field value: 0 (V)
